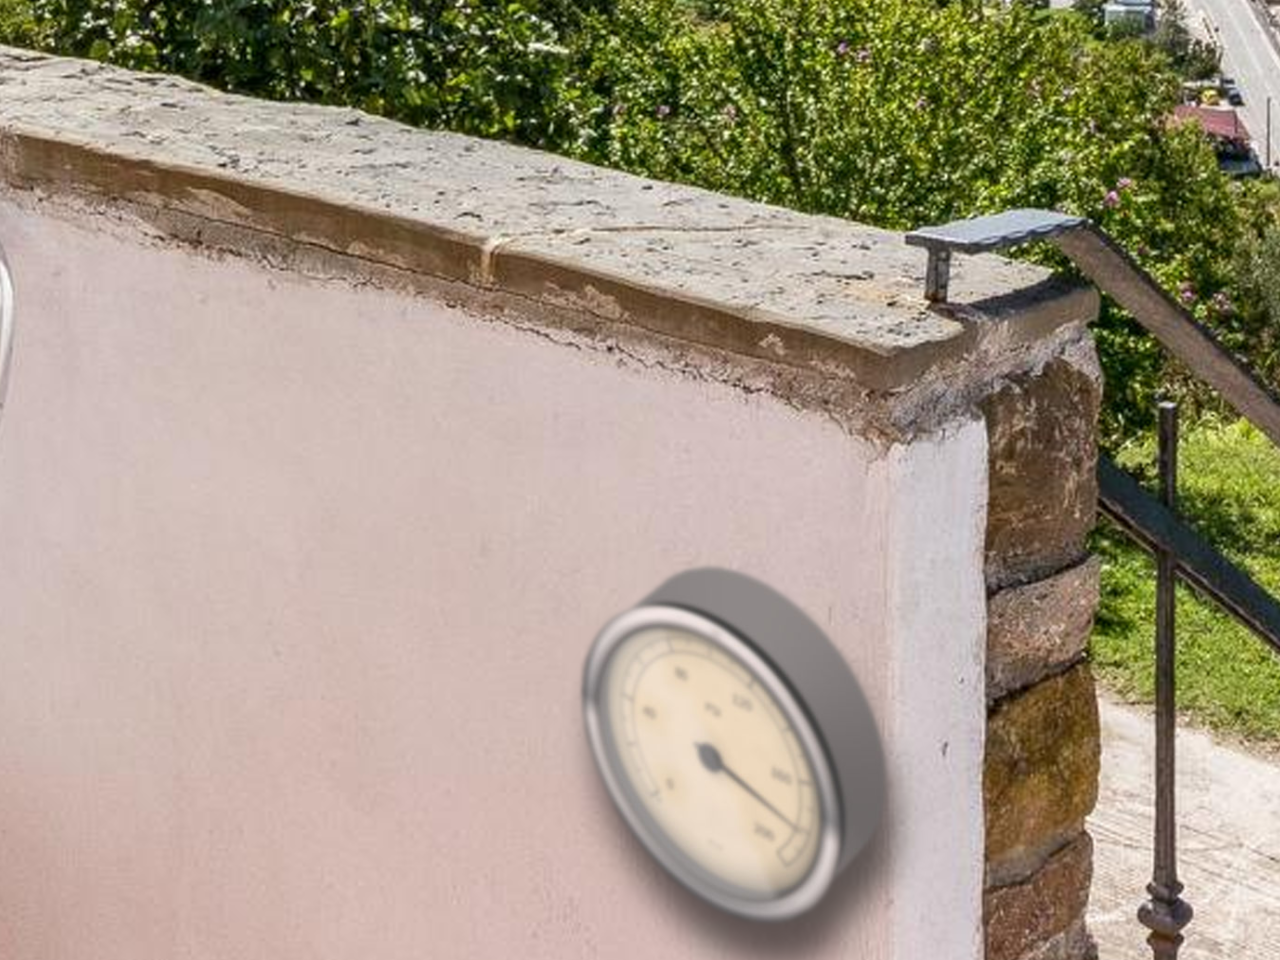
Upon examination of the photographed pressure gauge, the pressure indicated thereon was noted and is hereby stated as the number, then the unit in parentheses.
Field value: 180 (psi)
